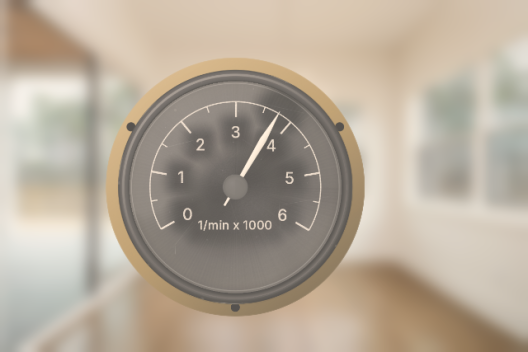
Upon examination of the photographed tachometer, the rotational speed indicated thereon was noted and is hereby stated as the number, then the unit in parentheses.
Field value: 3750 (rpm)
